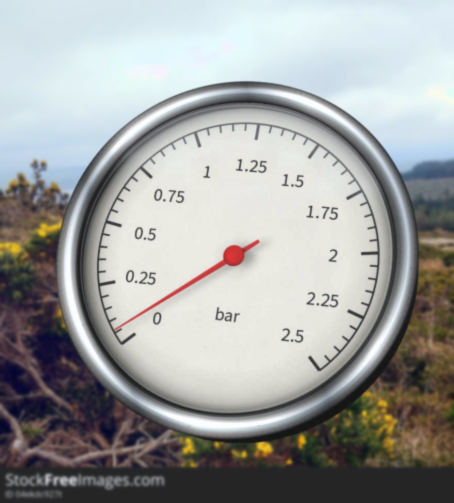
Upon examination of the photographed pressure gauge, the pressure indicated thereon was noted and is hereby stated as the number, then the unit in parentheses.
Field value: 0.05 (bar)
